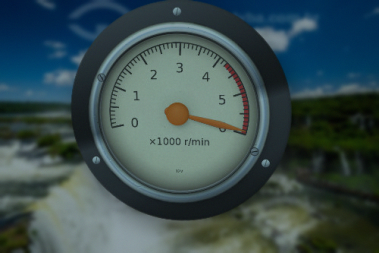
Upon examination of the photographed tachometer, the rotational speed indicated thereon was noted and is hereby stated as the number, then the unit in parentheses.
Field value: 5900 (rpm)
